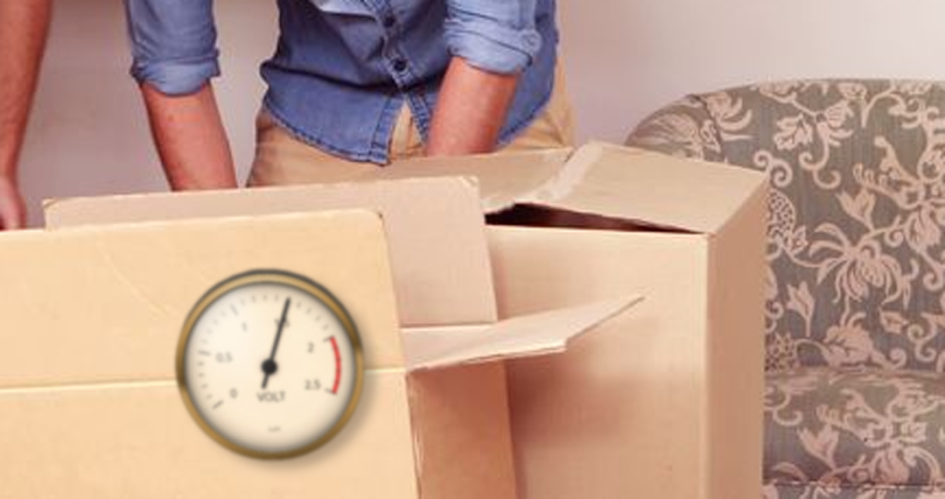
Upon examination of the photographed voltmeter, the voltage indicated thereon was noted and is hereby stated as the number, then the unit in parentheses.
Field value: 1.5 (V)
